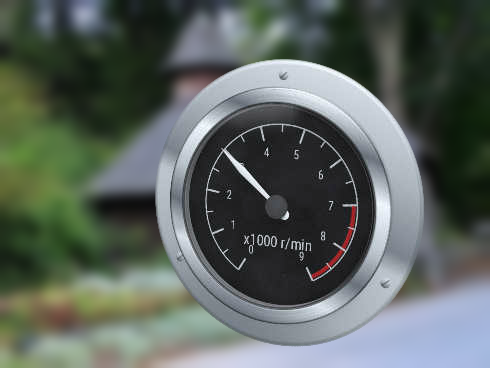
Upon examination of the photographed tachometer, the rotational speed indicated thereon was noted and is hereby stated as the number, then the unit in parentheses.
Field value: 3000 (rpm)
